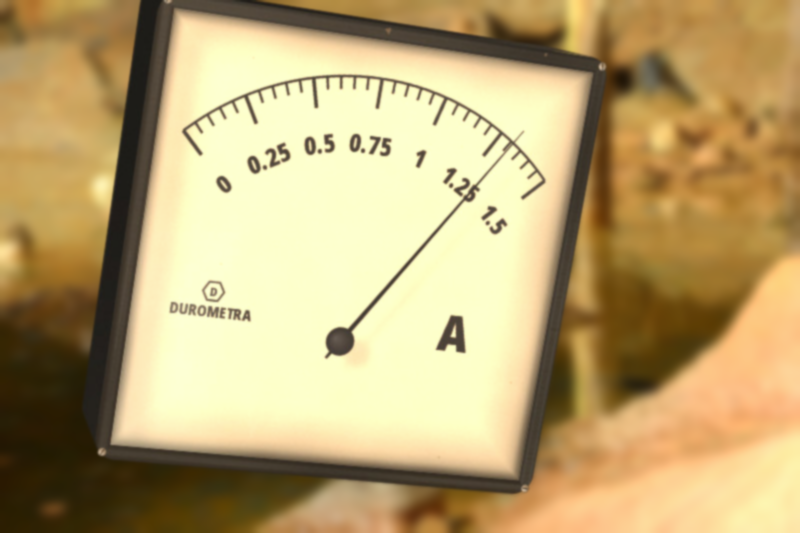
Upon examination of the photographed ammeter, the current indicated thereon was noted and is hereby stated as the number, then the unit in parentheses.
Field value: 1.3 (A)
